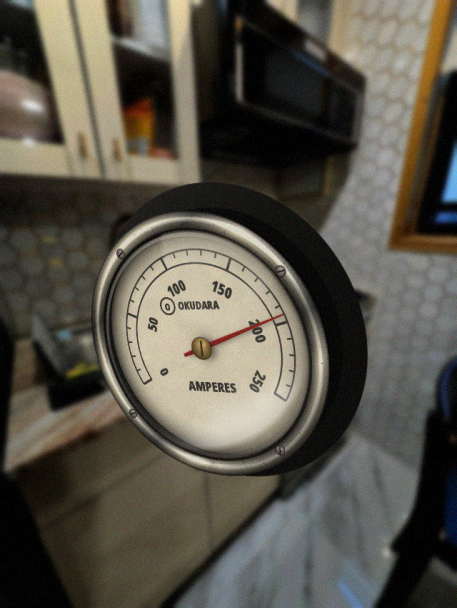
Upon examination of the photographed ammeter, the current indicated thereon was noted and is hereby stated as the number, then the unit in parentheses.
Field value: 195 (A)
